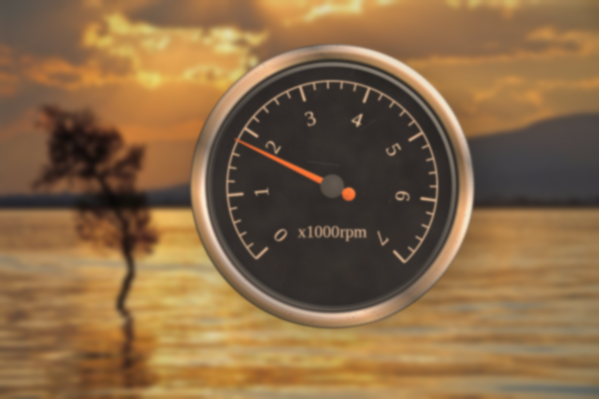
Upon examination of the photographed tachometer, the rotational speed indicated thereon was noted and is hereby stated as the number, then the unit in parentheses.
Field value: 1800 (rpm)
